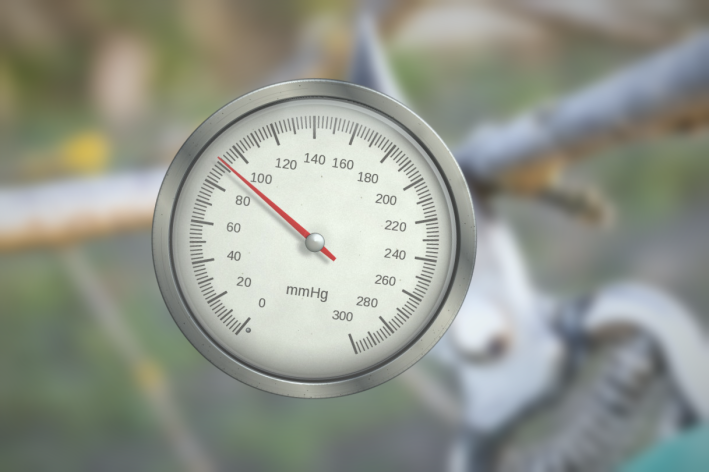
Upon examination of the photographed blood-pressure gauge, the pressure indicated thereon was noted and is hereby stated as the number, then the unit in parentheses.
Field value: 92 (mmHg)
